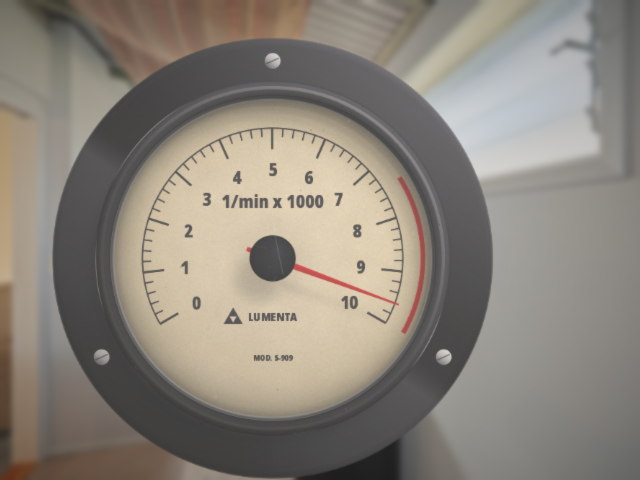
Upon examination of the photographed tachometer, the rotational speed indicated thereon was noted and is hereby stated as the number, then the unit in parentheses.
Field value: 9600 (rpm)
